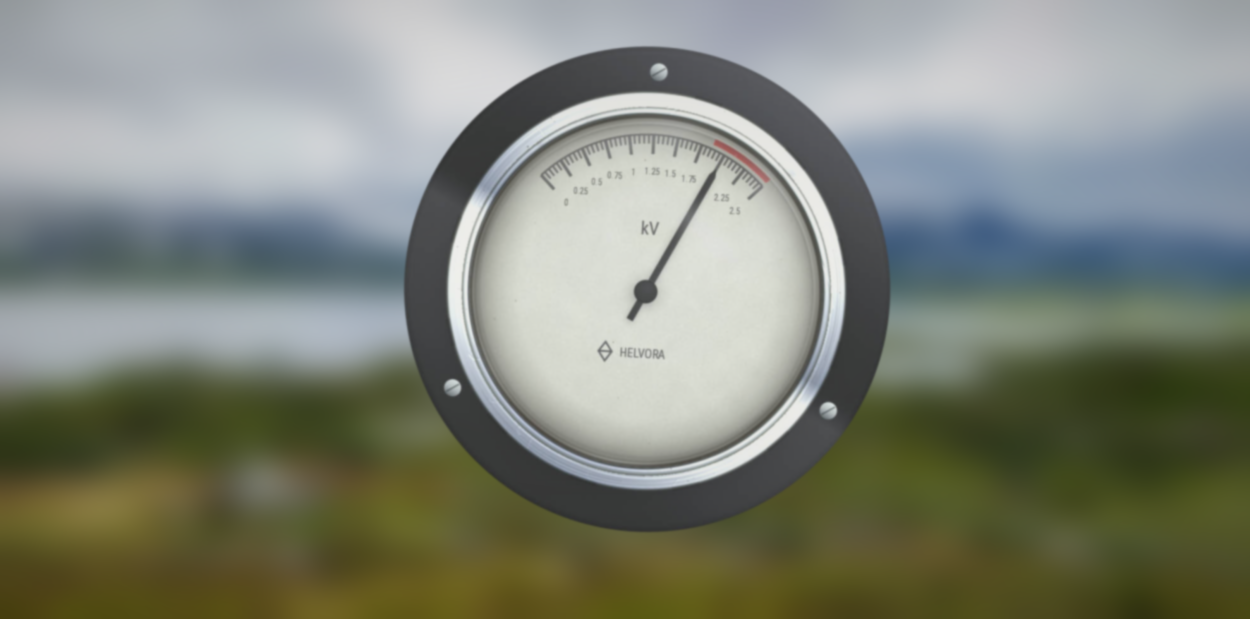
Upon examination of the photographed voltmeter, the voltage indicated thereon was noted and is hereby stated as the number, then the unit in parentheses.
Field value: 2 (kV)
